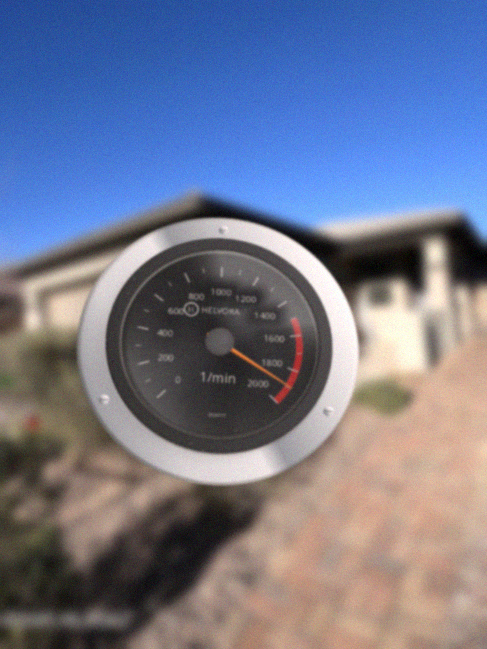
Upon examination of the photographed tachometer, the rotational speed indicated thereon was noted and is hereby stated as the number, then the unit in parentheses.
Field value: 1900 (rpm)
